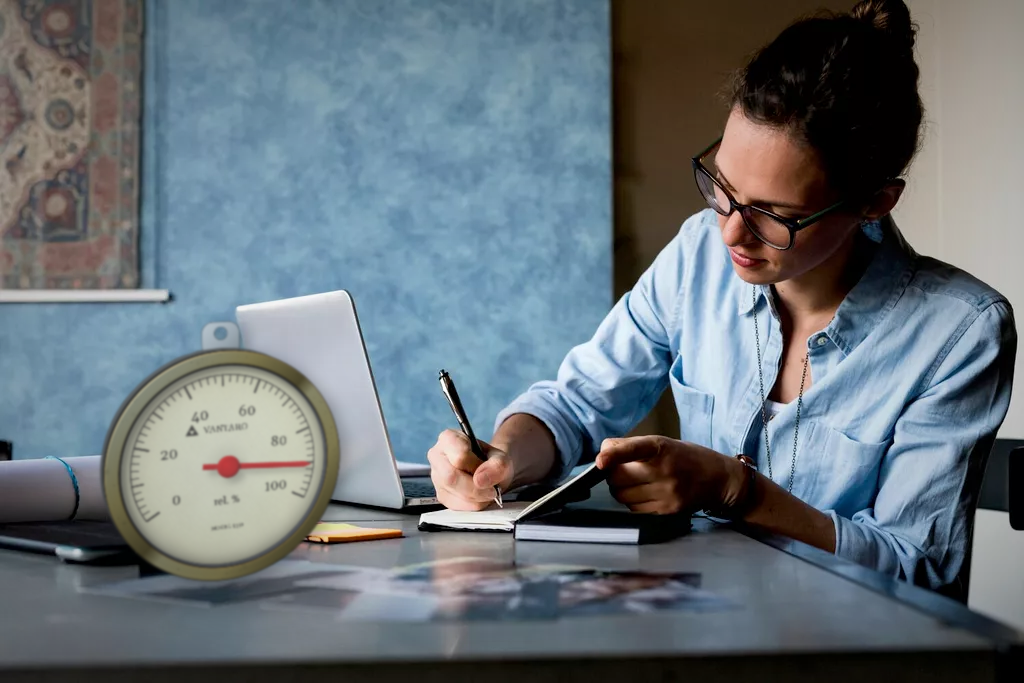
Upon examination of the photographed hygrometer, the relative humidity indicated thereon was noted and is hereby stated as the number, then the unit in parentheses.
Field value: 90 (%)
